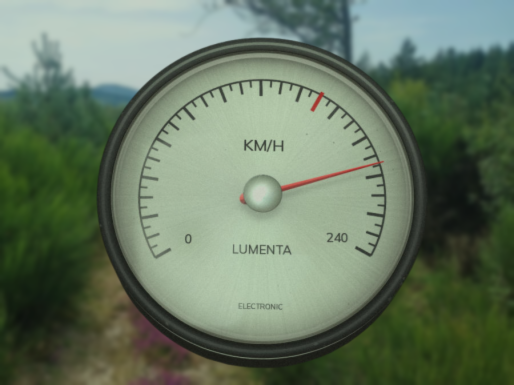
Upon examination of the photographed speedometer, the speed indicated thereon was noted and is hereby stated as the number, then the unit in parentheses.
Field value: 195 (km/h)
